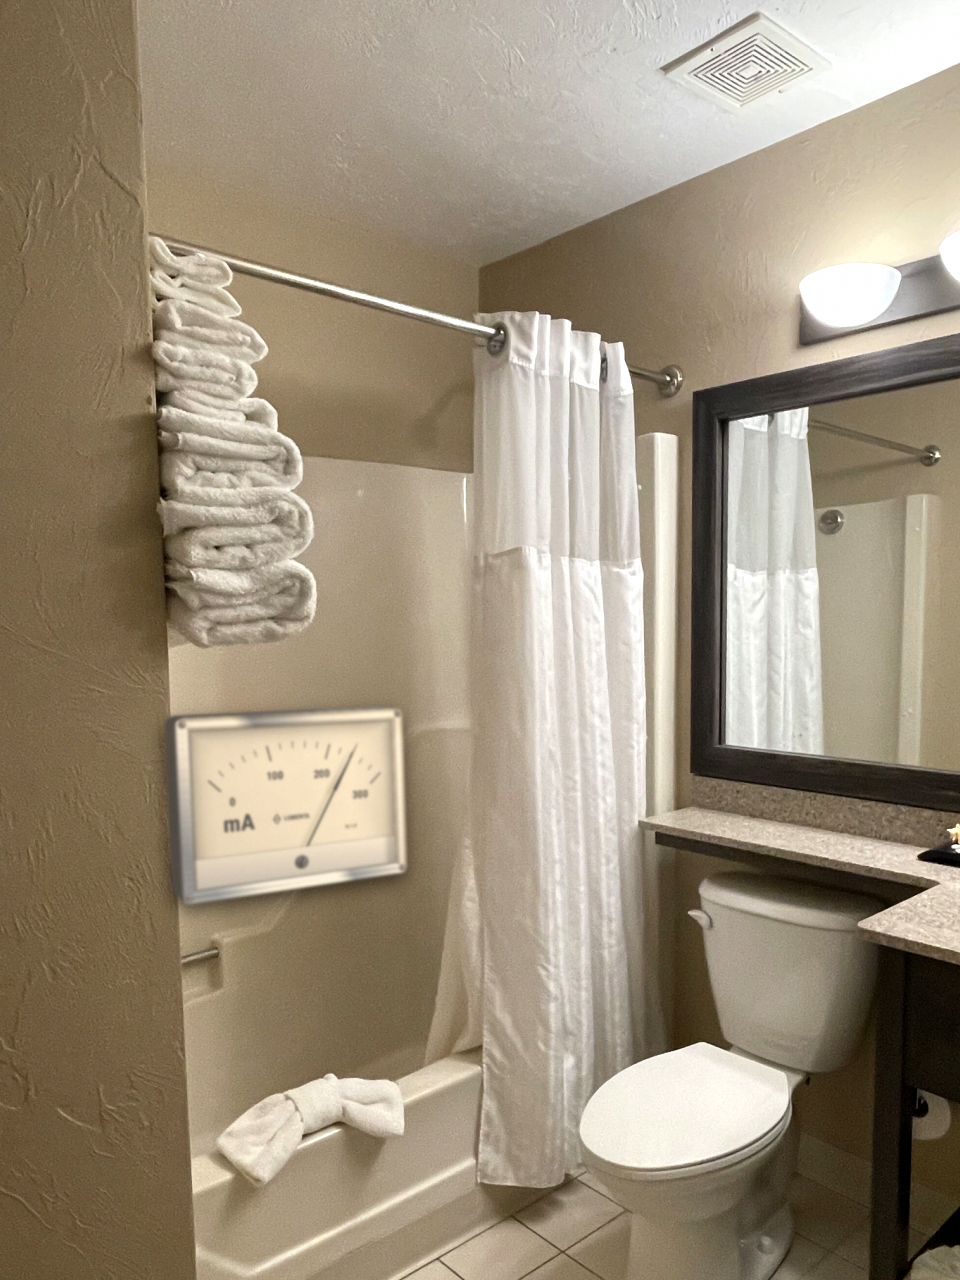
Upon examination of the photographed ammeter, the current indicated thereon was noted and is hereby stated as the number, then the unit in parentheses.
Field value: 240 (mA)
